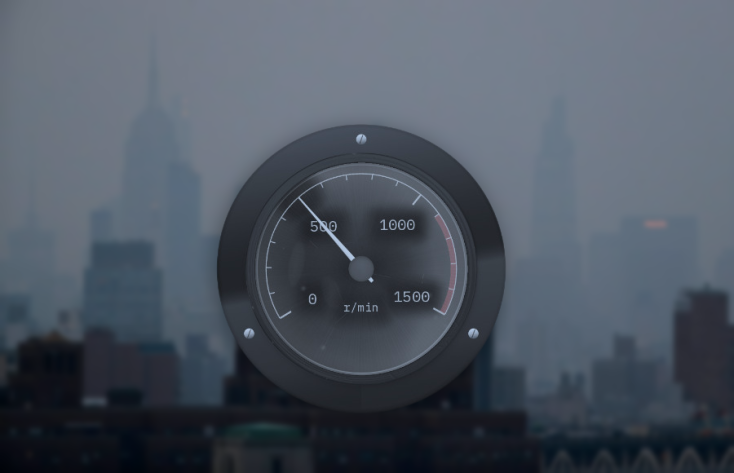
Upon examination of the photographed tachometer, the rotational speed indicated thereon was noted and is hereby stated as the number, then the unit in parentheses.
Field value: 500 (rpm)
